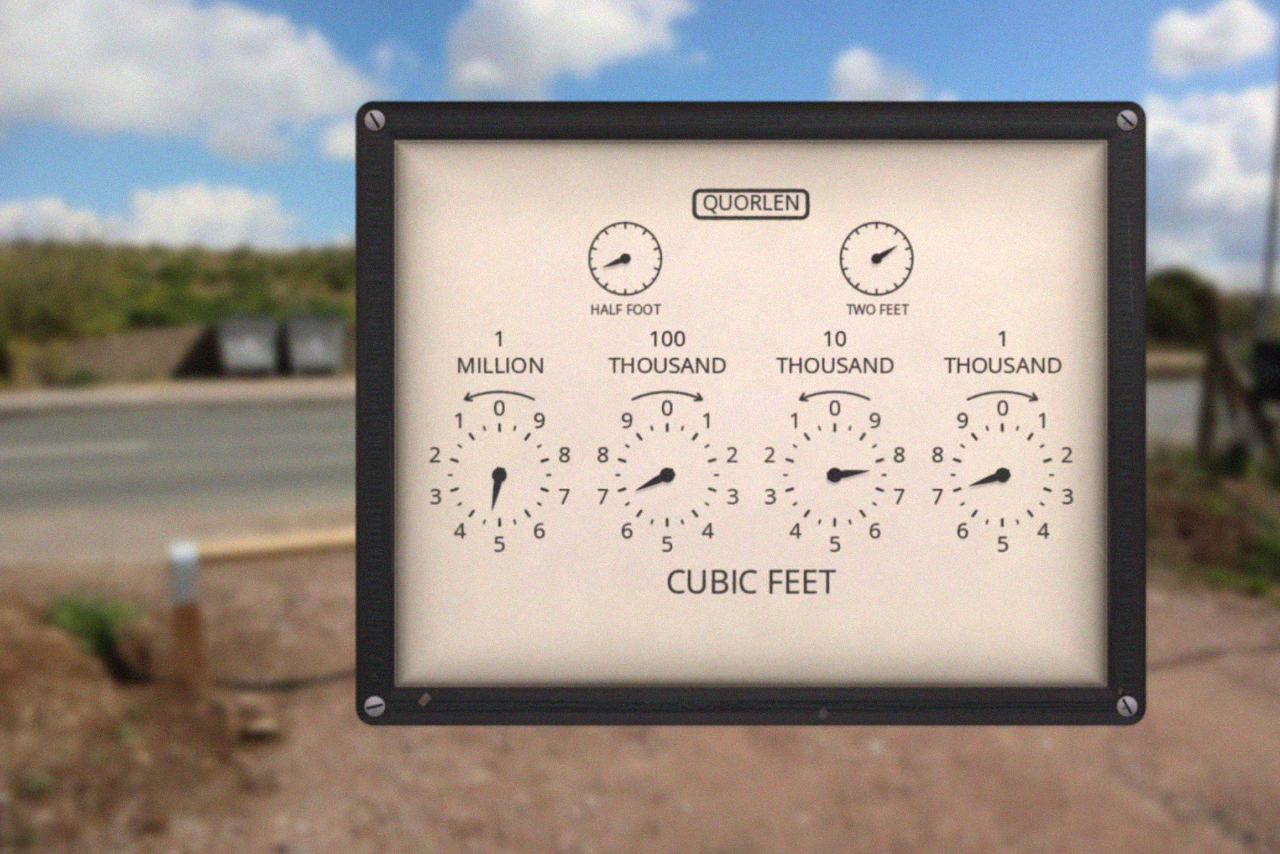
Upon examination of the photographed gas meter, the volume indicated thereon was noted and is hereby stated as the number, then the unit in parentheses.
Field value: 467700 (ft³)
